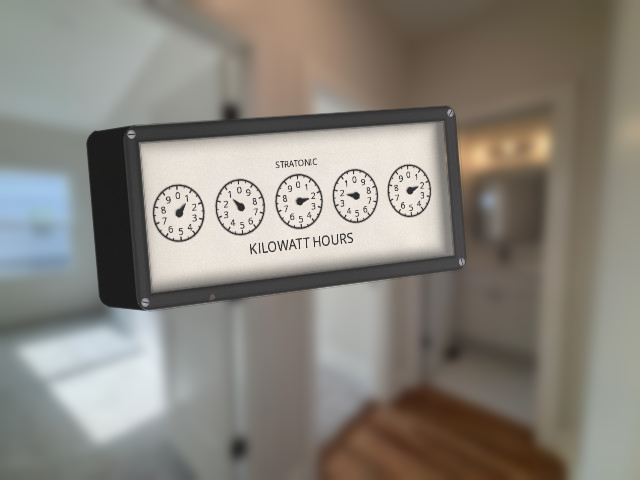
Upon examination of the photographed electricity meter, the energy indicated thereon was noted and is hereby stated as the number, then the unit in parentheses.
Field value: 11222 (kWh)
